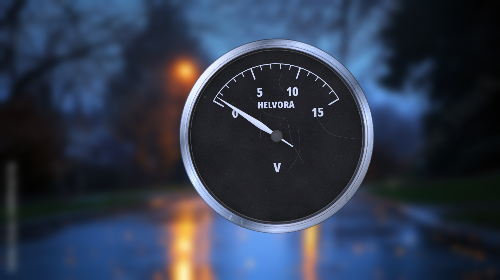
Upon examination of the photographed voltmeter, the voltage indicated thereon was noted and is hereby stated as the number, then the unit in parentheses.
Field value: 0.5 (V)
